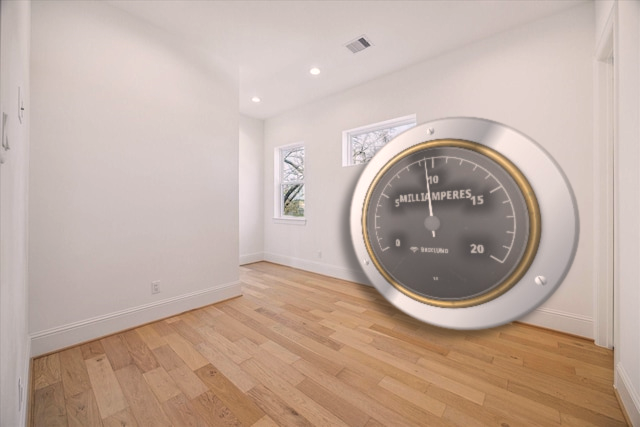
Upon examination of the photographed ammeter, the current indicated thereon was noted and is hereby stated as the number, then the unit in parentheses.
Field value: 9.5 (mA)
